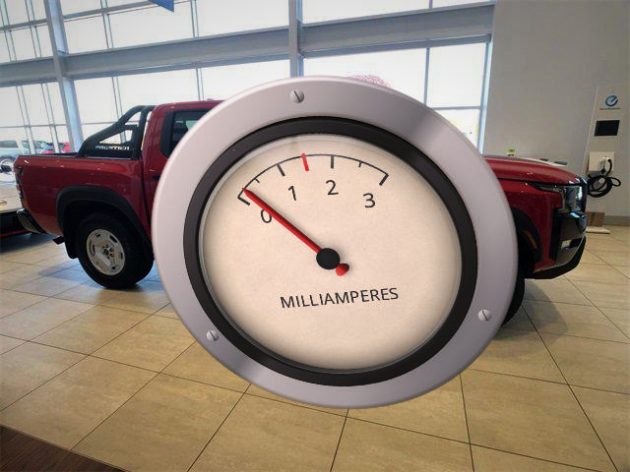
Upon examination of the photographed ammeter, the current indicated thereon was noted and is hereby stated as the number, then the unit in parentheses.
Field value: 0.25 (mA)
